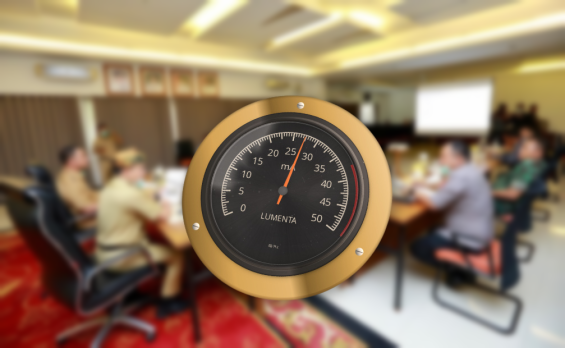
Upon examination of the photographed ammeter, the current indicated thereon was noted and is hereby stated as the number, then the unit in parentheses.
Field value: 27.5 (mA)
